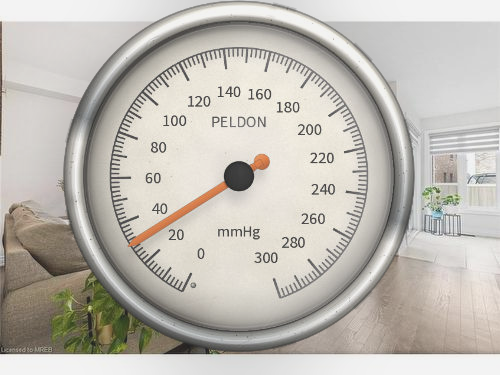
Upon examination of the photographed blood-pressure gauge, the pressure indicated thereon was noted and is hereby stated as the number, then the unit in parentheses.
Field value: 30 (mmHg)
